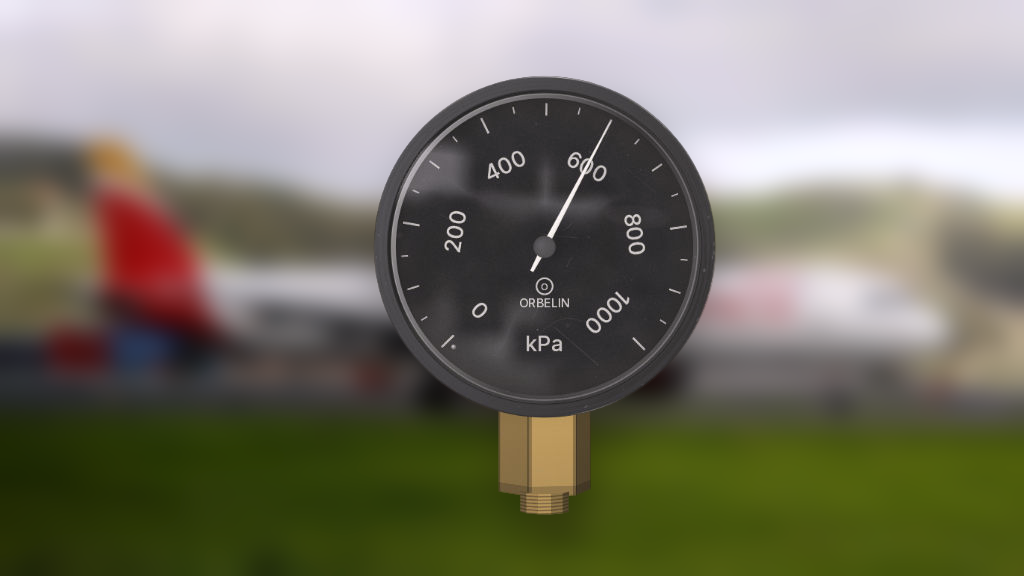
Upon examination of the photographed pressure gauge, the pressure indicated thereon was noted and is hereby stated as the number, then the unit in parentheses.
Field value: 600 (kPa)
